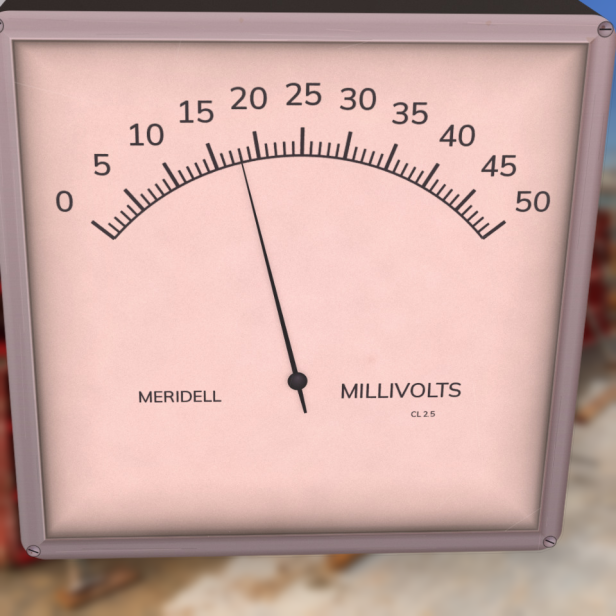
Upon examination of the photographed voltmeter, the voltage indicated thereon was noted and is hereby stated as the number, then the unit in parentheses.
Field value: 18 (mV)
